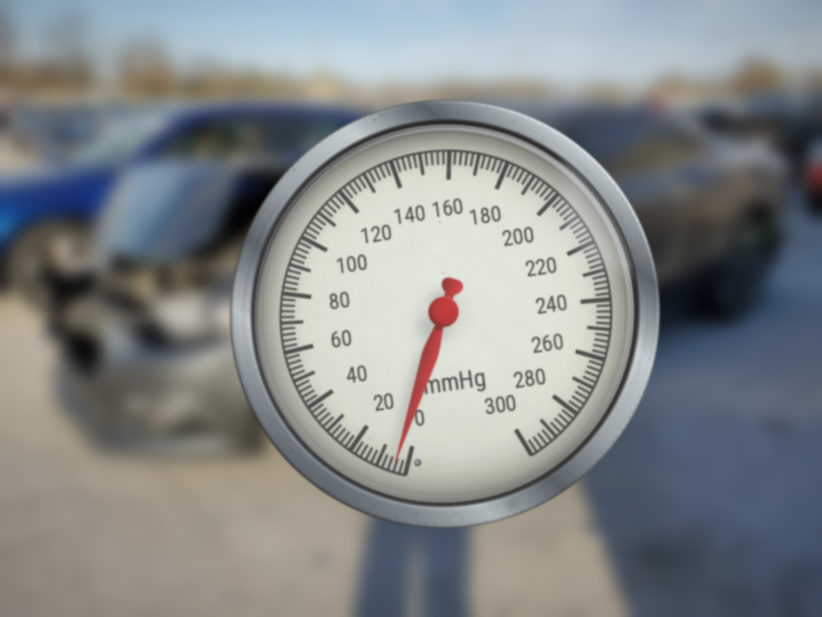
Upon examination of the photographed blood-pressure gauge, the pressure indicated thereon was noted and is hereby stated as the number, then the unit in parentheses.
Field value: 4 (mmHg)
